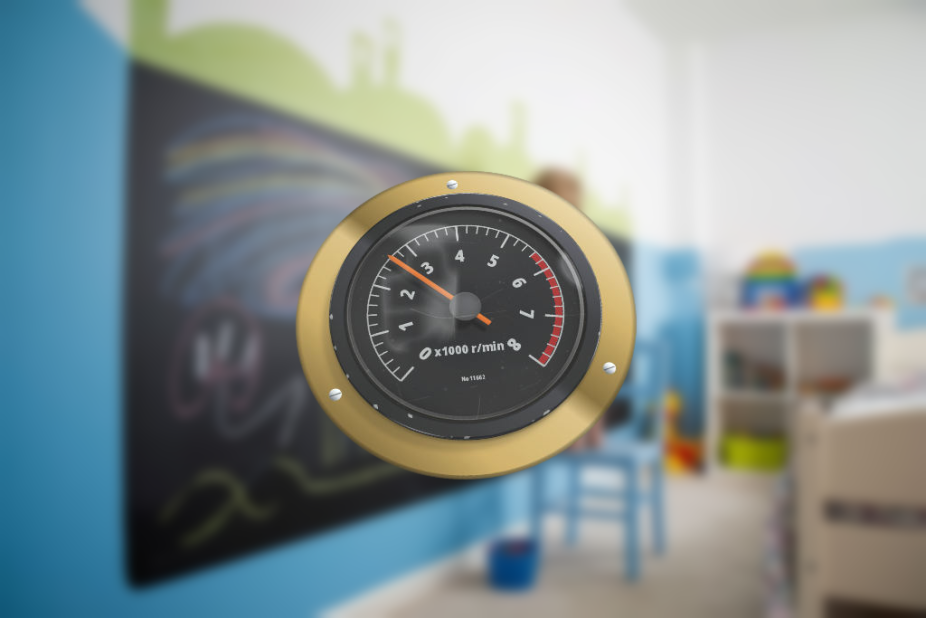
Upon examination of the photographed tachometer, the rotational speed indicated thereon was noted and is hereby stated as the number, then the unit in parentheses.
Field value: 2600 (rpm)
